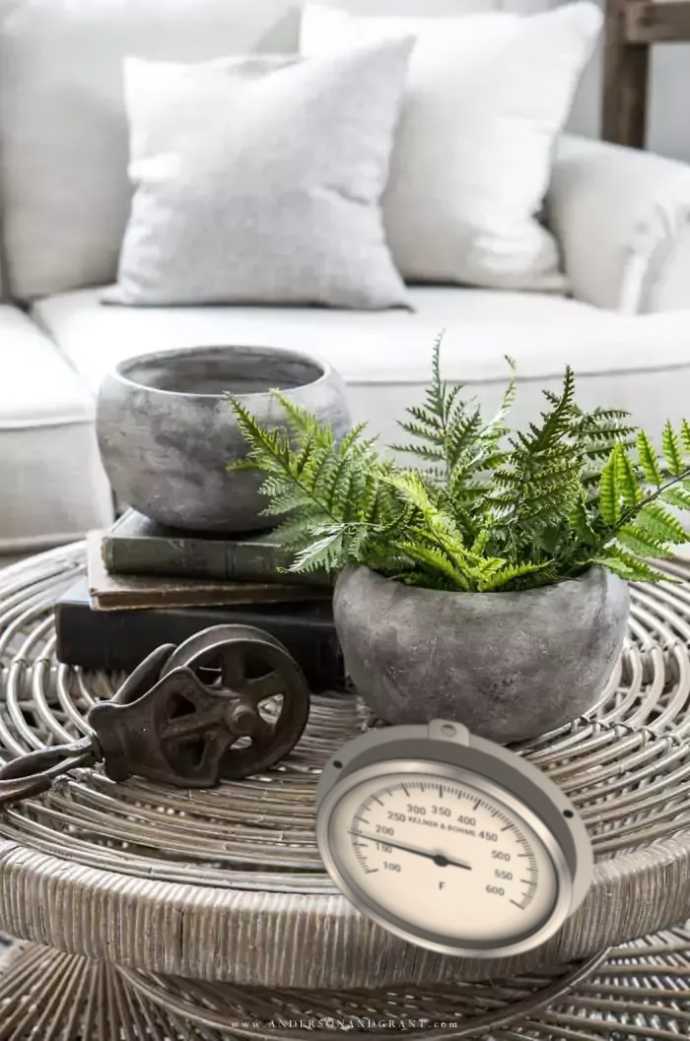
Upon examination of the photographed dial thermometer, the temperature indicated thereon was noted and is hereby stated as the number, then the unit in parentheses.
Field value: 175 (°F)
